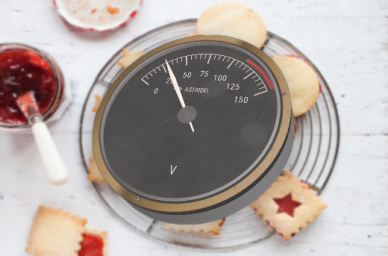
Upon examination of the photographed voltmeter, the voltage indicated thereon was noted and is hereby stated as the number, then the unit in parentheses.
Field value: 30 (V)
